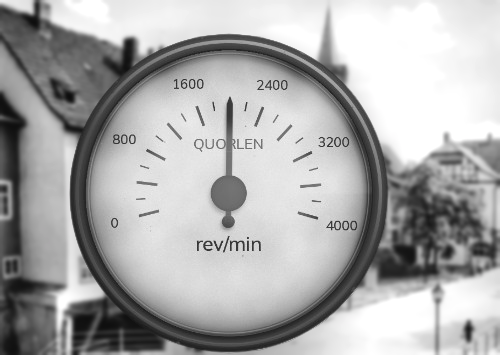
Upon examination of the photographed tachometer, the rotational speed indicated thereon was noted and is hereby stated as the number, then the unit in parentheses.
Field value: 2000 (rpm)
